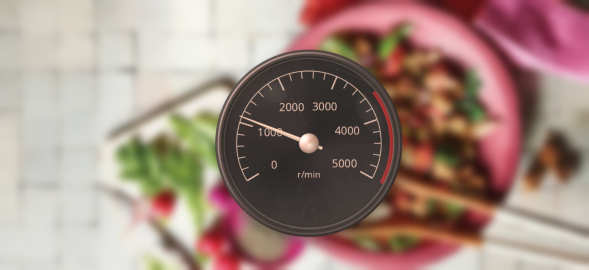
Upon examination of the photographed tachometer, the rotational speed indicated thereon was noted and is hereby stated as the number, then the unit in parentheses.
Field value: 1100 (rpm)
